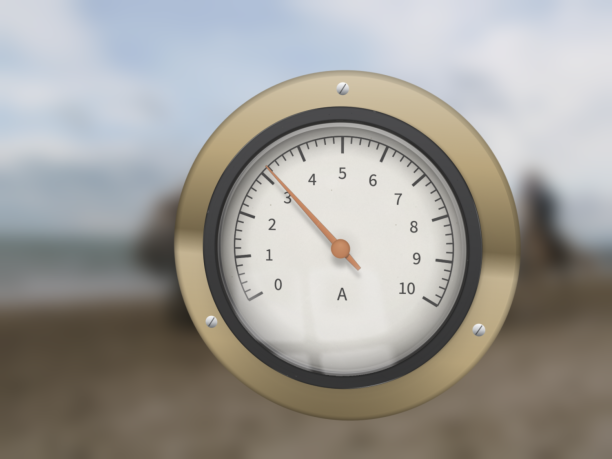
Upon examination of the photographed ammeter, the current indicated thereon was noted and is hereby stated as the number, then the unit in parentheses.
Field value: 3.2 (A)
